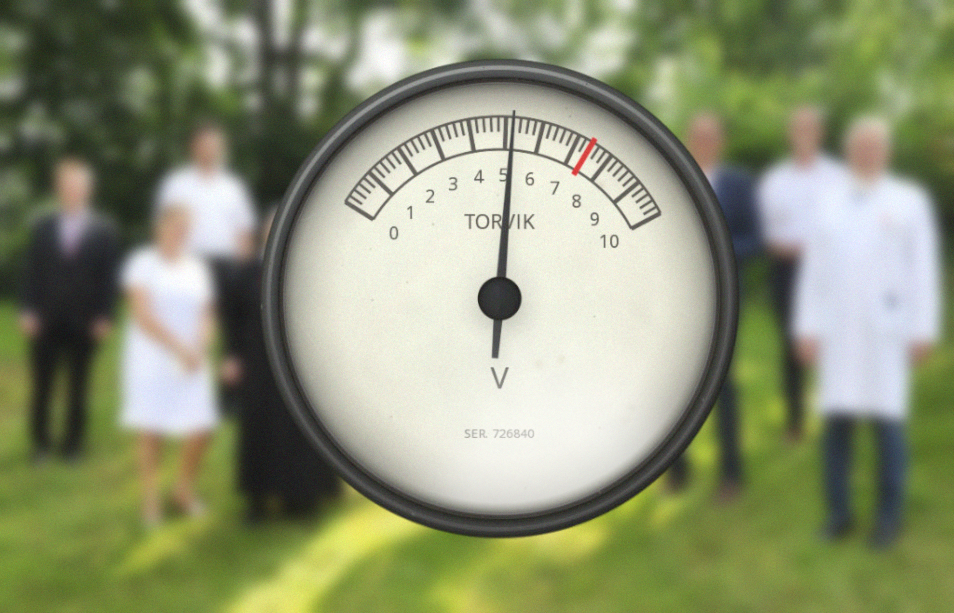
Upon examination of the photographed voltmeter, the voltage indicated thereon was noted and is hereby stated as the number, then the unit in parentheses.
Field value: 5.2 (V)
